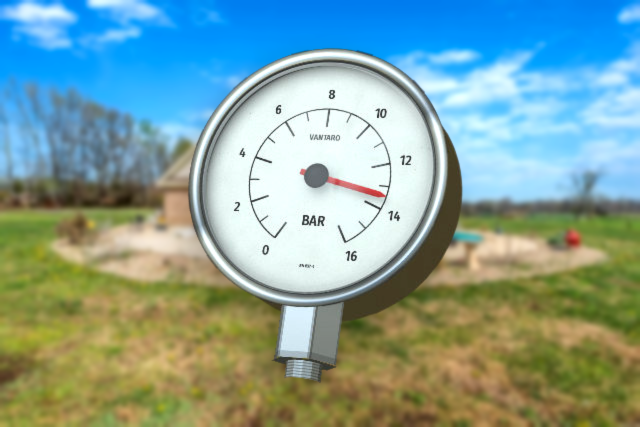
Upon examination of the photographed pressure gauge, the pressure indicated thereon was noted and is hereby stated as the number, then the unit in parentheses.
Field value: 13.5 (bar)
